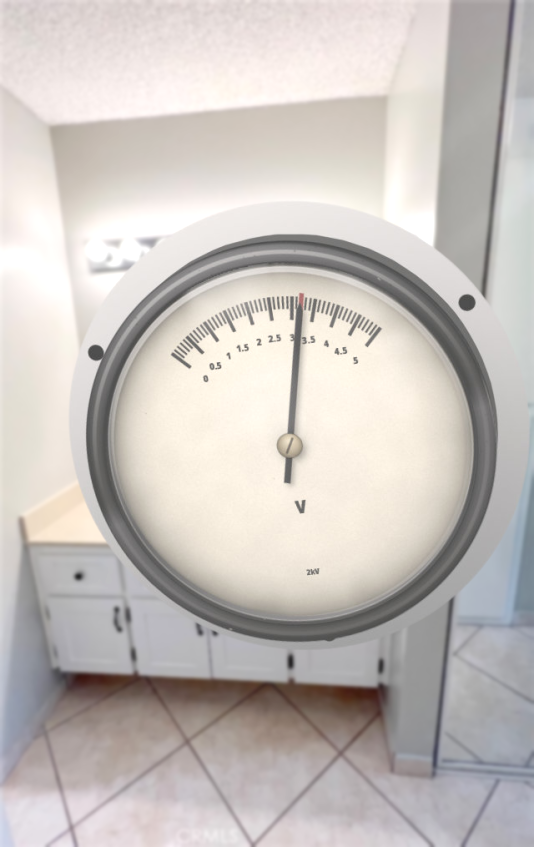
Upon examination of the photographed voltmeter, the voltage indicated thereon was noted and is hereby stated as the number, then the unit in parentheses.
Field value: 3.2 (V)
